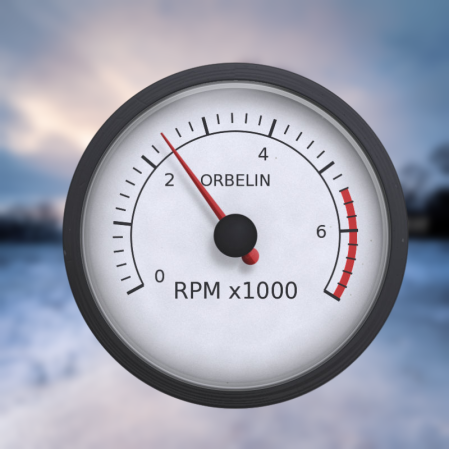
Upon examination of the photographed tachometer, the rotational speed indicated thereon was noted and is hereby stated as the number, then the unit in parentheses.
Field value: 2400 (rpm)
